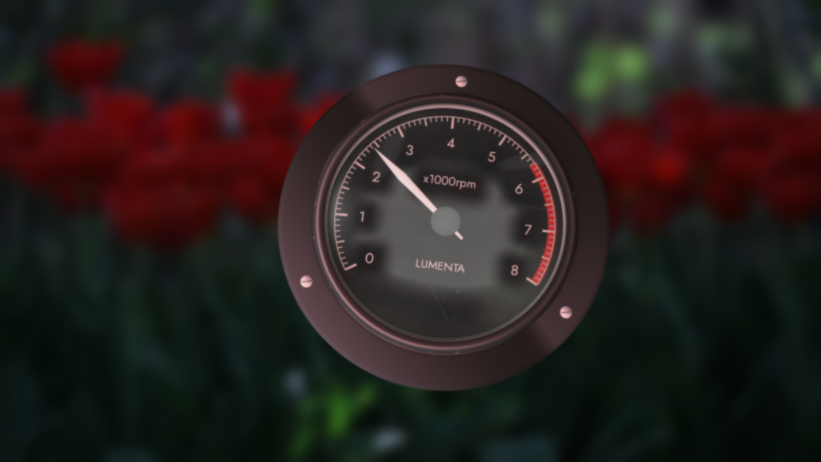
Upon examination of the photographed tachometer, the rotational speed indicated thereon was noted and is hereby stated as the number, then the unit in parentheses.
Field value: 2400 (rpm)
